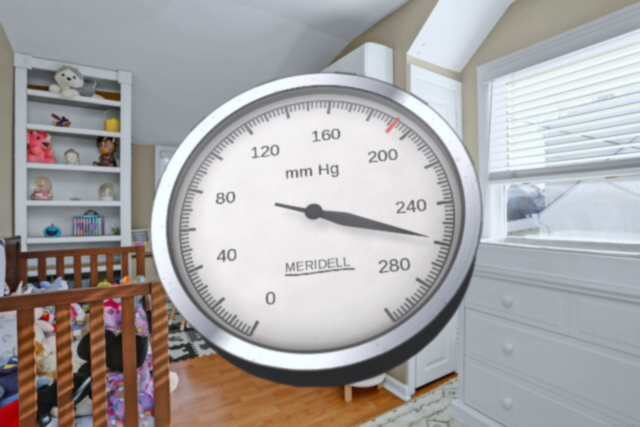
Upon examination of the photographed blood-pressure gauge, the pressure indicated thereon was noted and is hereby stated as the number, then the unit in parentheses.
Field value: 260 (mmHg)
